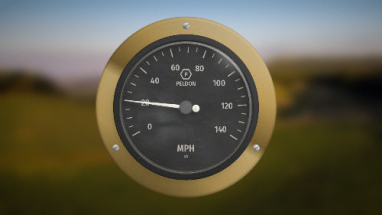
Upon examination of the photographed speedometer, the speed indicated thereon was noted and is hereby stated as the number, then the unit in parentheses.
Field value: 20 (mph)
